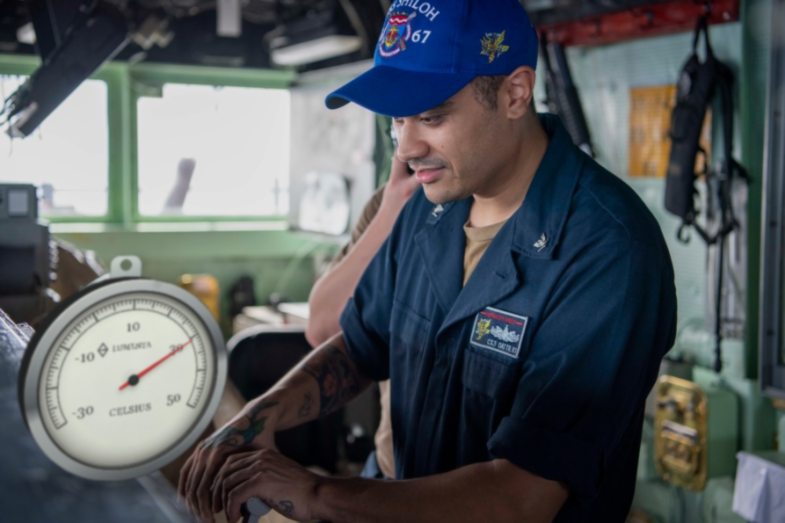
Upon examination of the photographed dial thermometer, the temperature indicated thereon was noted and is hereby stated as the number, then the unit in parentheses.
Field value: 30 (°C)
